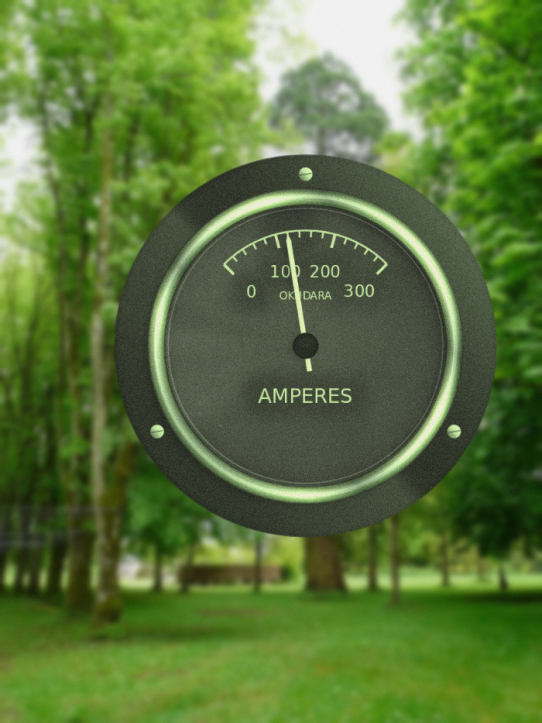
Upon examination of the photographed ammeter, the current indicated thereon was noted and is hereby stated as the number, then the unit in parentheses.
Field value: 120 (A)
